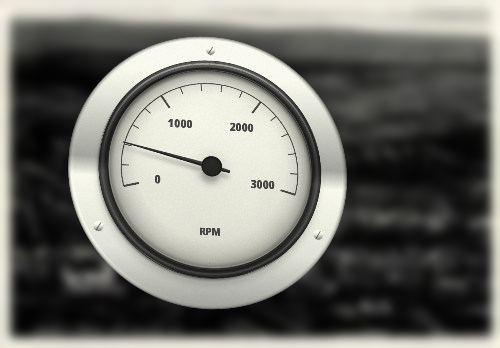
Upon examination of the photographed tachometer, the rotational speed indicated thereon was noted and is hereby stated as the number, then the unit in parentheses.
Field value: 400 (rpm)
